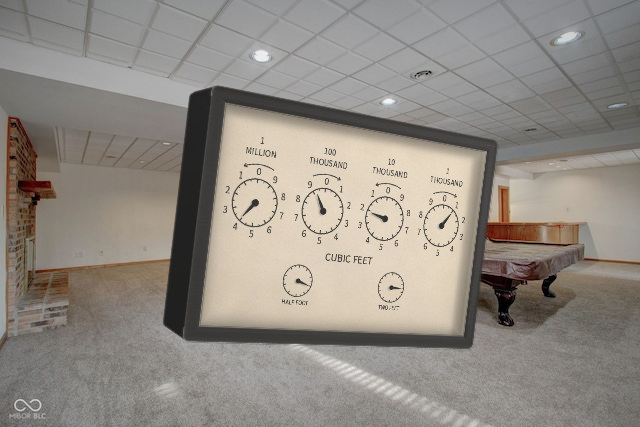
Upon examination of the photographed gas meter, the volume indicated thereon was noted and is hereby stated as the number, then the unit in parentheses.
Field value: 392100 (ft³)
